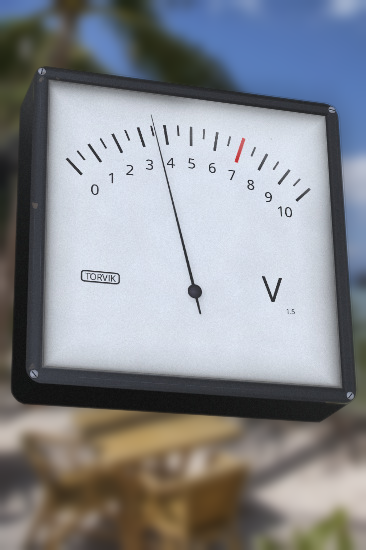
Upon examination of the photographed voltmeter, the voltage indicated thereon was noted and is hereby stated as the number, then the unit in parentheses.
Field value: 3.5 (V)
